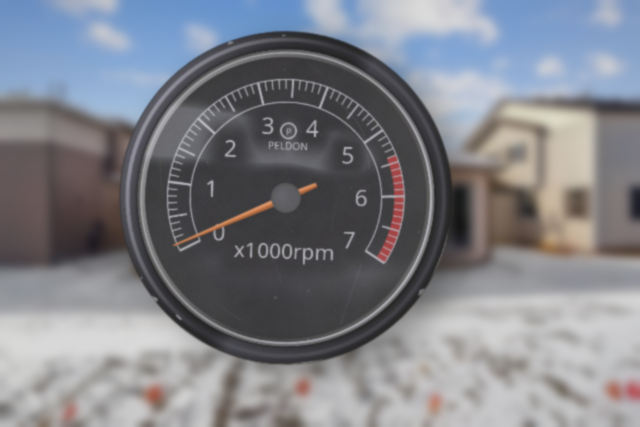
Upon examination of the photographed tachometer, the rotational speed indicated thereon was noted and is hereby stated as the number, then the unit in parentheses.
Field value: 100 (rpm)
